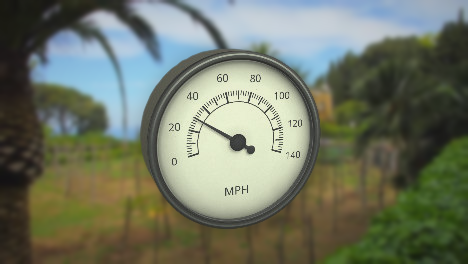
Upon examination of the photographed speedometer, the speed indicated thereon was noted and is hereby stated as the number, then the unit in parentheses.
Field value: 30 (mph)
